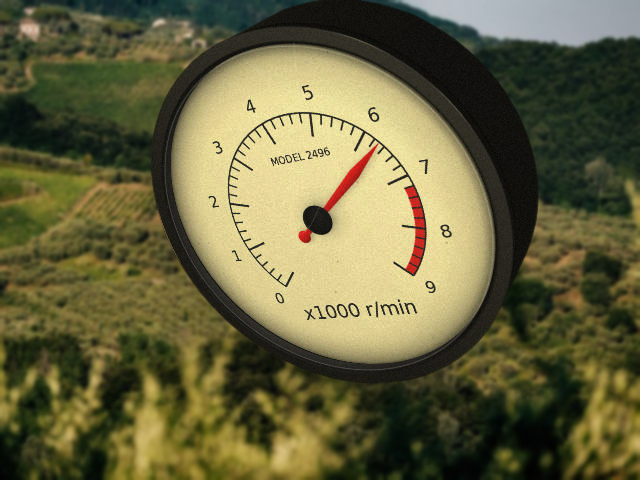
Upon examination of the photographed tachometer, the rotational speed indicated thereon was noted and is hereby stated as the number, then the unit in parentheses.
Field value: 6300 (rpm)
